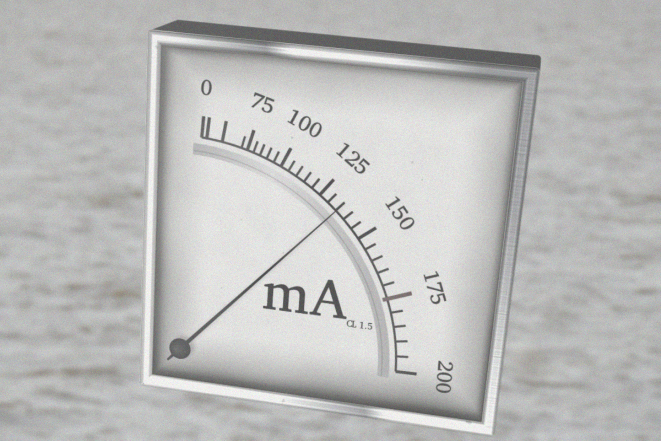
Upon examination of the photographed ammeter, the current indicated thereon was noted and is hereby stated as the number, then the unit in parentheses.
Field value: 135 (mA)
